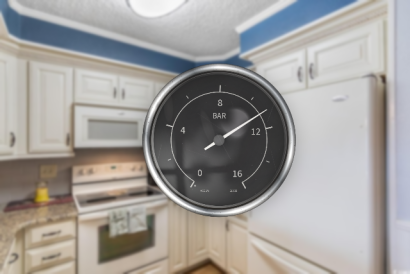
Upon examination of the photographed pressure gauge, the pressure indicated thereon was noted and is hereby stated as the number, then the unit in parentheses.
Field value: 11 (bar)
